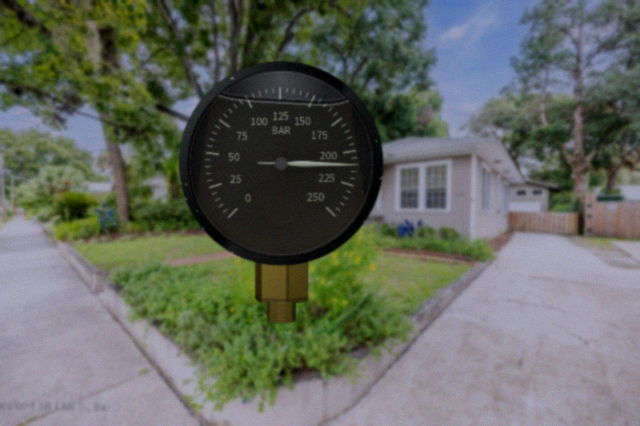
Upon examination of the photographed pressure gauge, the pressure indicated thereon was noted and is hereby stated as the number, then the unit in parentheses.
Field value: 210 (bar)
